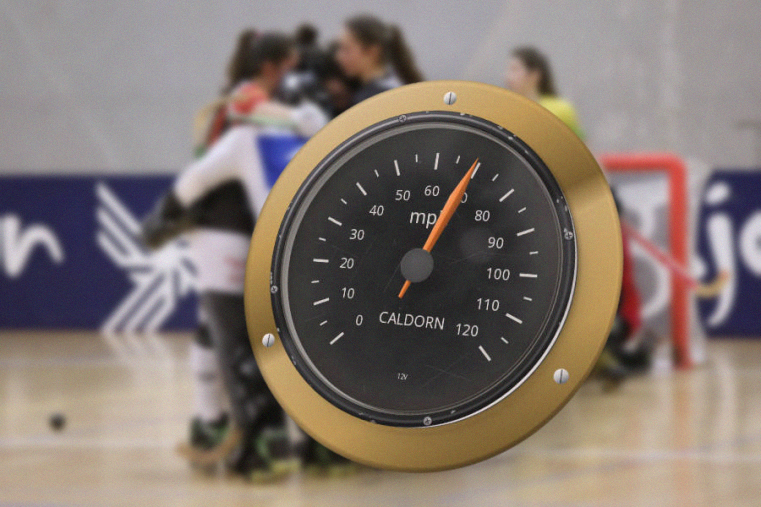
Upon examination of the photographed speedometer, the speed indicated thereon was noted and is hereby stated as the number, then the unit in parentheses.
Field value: 70 (mph)
